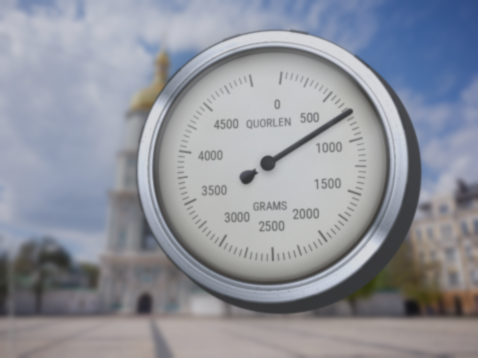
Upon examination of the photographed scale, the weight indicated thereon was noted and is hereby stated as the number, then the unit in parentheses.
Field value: 750 (g)
